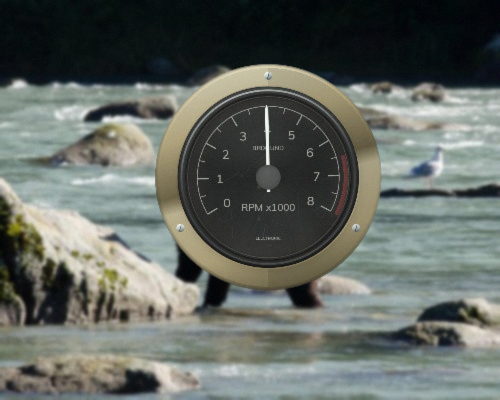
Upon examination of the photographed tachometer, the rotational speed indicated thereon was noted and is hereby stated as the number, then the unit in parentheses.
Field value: 4000 (rpm)
